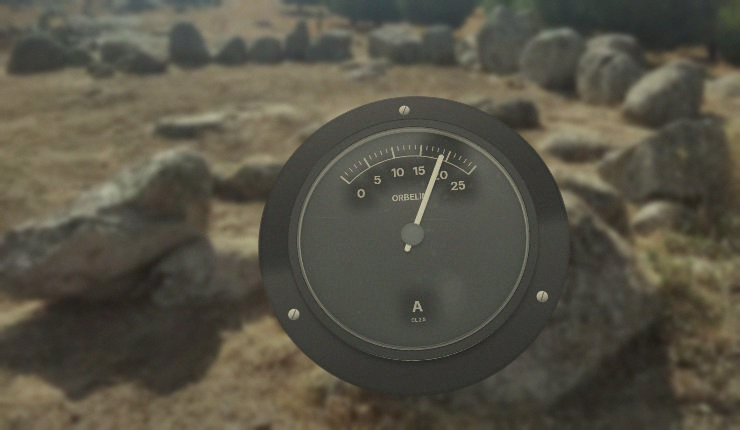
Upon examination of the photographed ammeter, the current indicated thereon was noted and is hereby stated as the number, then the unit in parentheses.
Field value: 19 (A)
